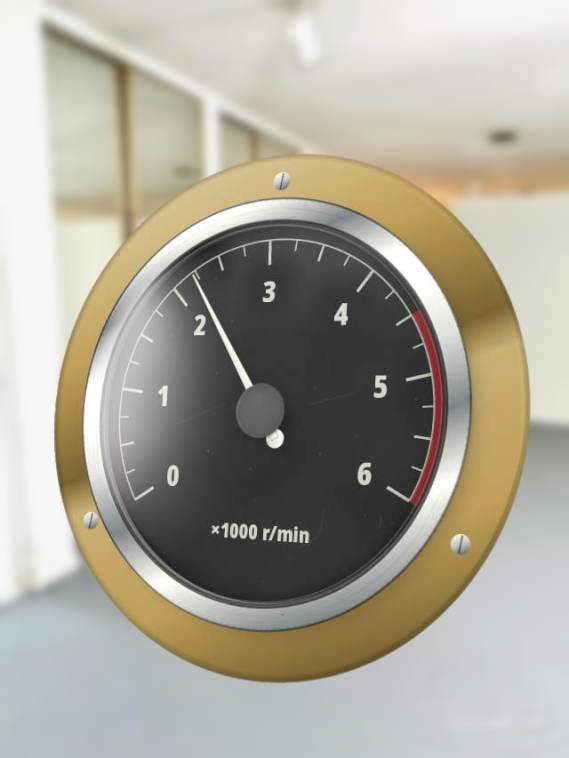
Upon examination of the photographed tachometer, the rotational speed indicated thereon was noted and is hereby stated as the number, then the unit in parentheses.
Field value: 2250 (rpm)
